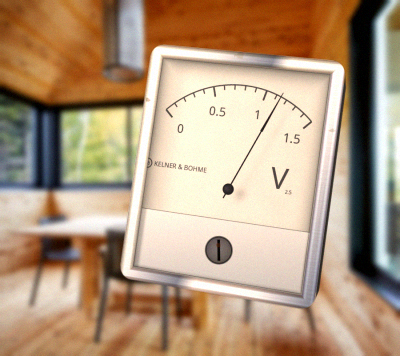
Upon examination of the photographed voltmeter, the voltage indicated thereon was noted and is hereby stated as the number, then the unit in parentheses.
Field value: 1.15 (V)
